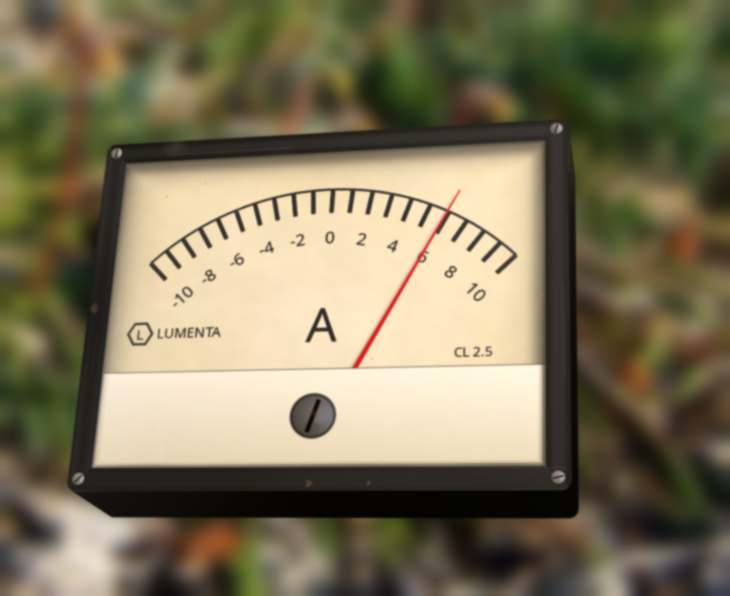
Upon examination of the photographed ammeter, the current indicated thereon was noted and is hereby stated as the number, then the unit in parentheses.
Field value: 6 (A)
